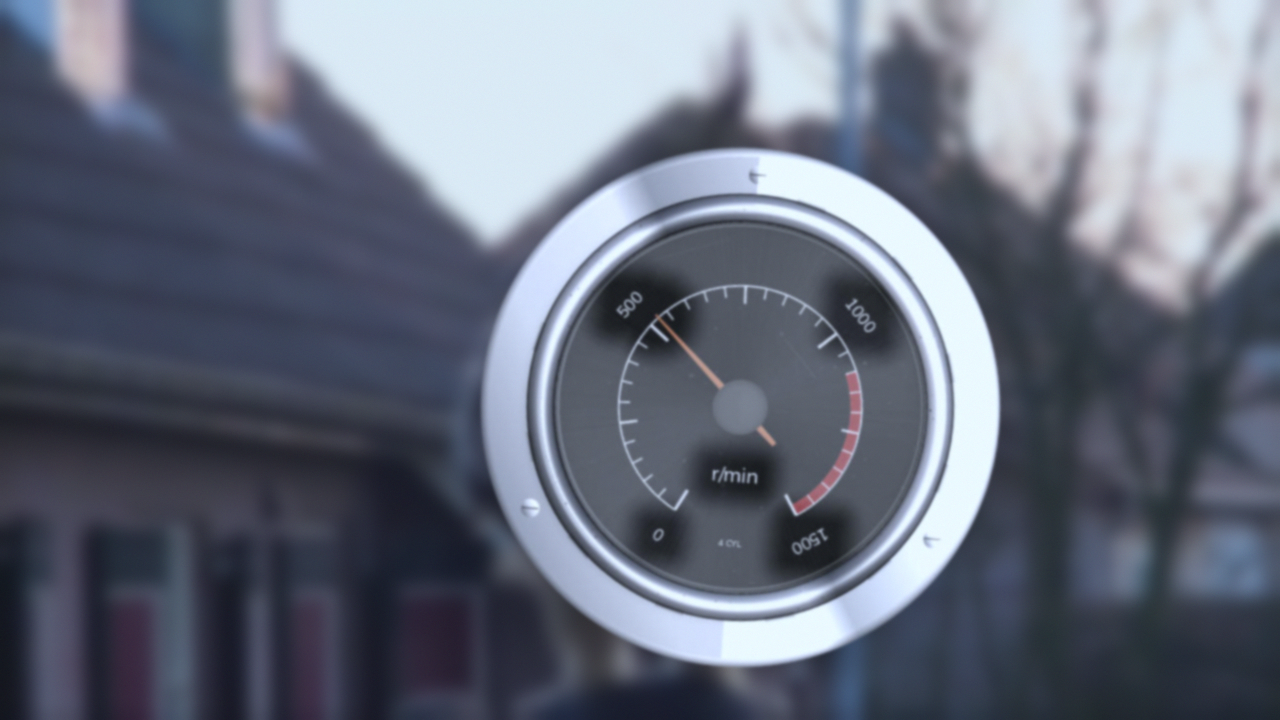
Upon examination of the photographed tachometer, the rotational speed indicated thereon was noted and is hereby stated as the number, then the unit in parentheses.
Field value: 525 (rpm)
